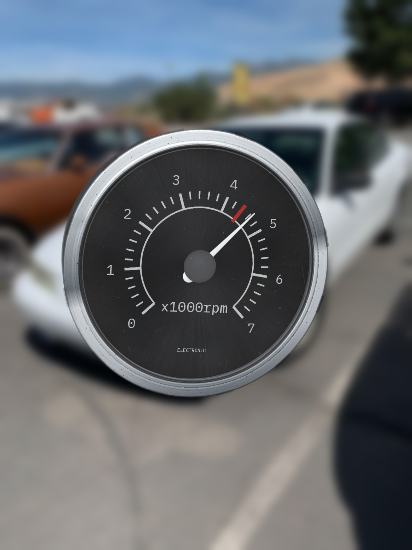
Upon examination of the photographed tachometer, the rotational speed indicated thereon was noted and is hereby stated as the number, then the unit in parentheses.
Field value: 4600 (rpm)
